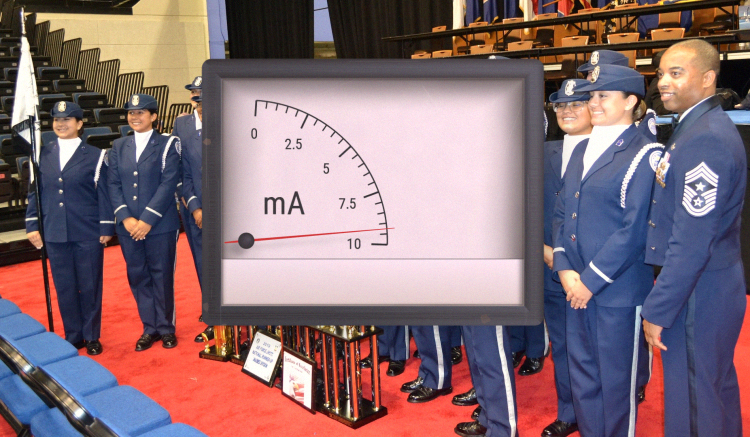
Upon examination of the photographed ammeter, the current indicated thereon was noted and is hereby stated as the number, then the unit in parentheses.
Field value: 9.25 (mA)
